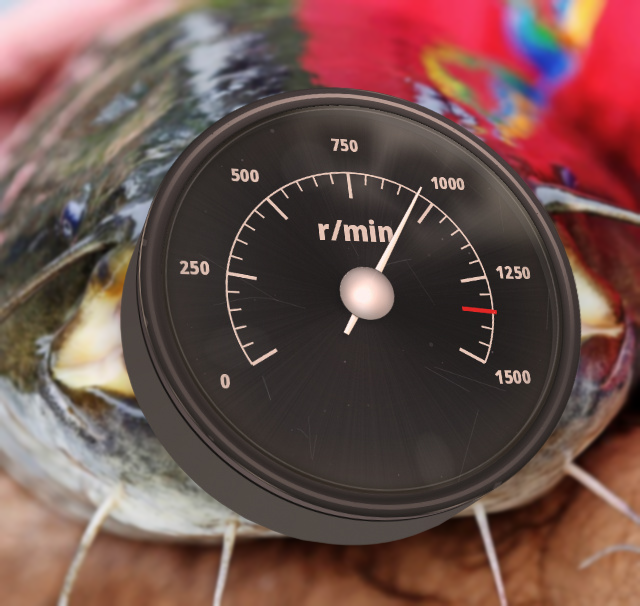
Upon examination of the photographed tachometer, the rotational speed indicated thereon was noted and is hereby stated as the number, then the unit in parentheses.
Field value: 950 (rpm)
